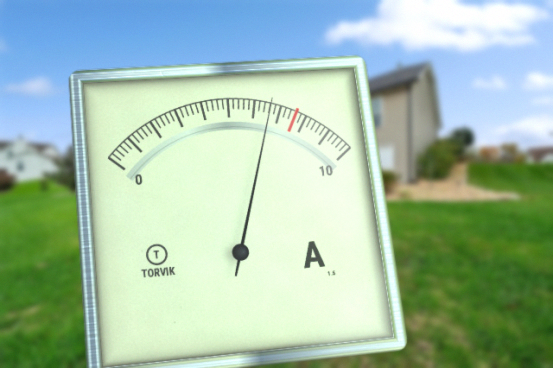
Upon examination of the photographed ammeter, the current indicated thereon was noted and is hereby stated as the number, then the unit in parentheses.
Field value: 6.6 (A)
